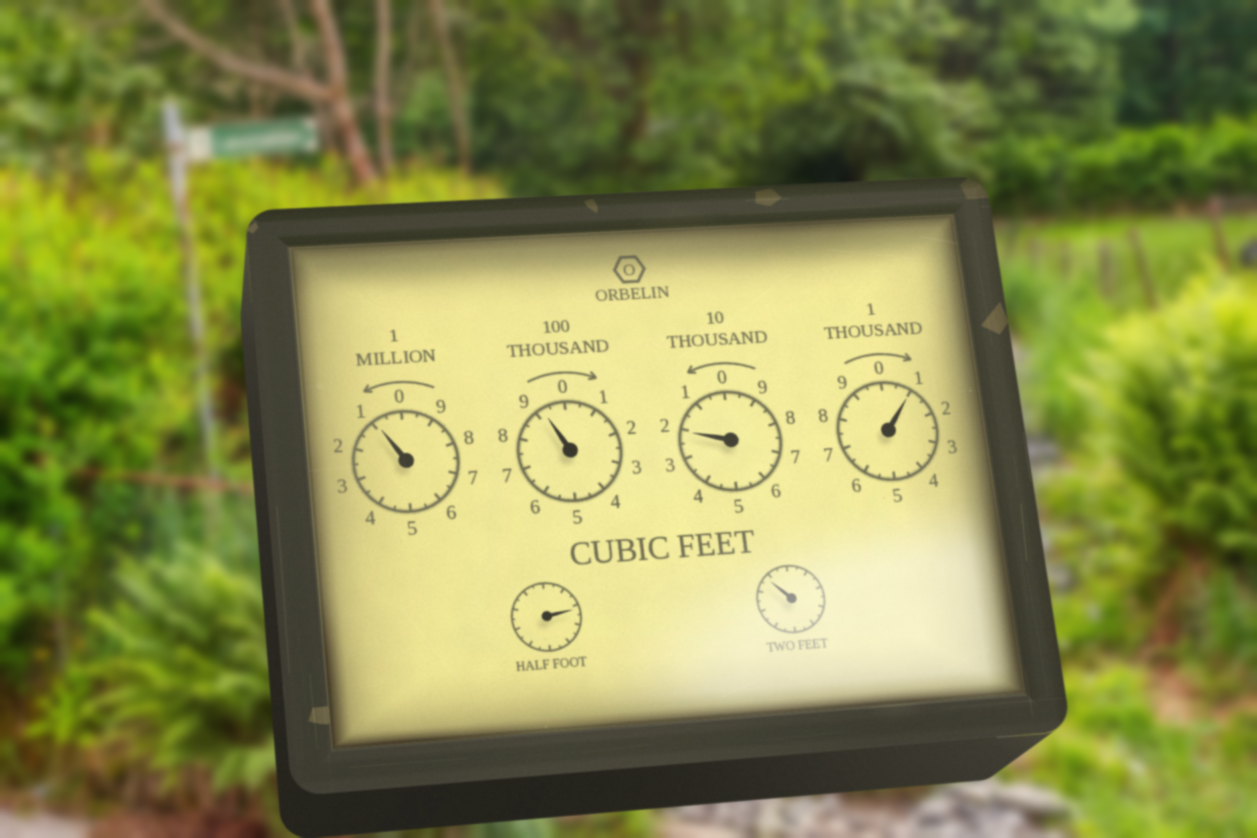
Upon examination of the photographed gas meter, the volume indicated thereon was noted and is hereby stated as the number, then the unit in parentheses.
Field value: 92100 (ft³)
